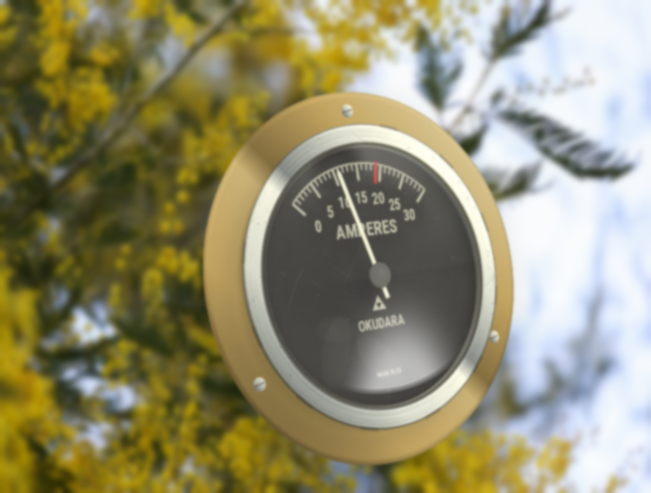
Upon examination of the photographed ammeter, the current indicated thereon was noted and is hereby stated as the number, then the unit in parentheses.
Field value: 10 (A)
